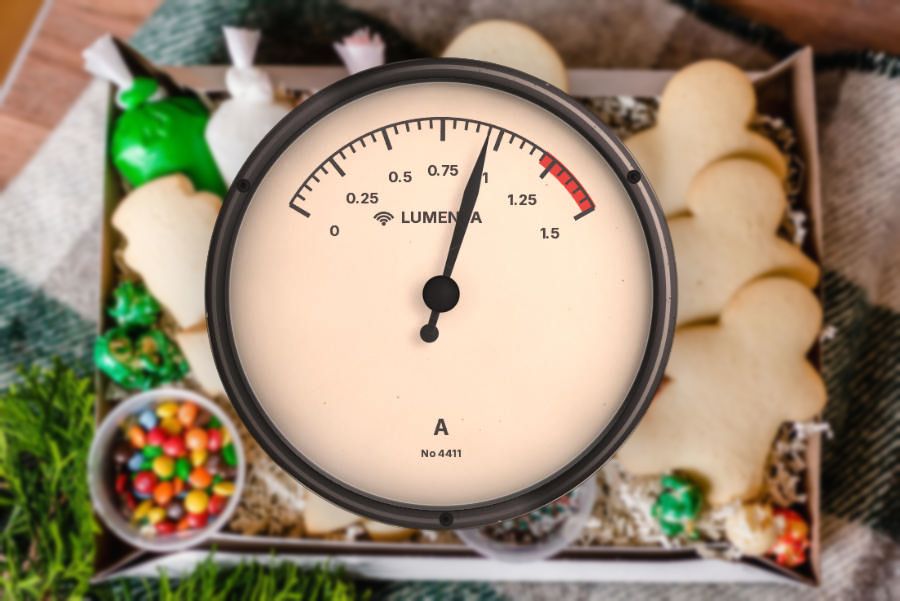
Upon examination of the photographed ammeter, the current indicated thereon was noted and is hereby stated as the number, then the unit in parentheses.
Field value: 0.95 (A)
